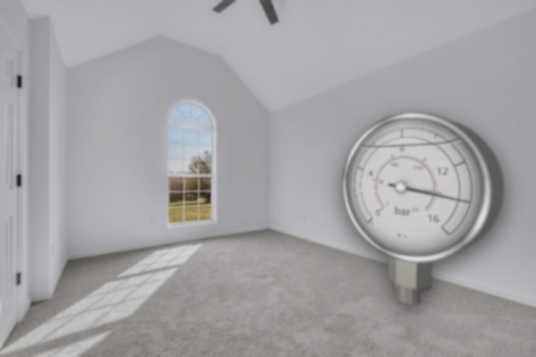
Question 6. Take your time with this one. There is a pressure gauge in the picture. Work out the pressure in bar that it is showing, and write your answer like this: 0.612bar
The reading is 14bar
